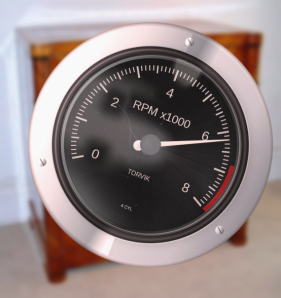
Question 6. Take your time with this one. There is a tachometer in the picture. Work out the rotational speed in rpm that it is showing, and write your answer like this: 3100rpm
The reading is 6200rpm
